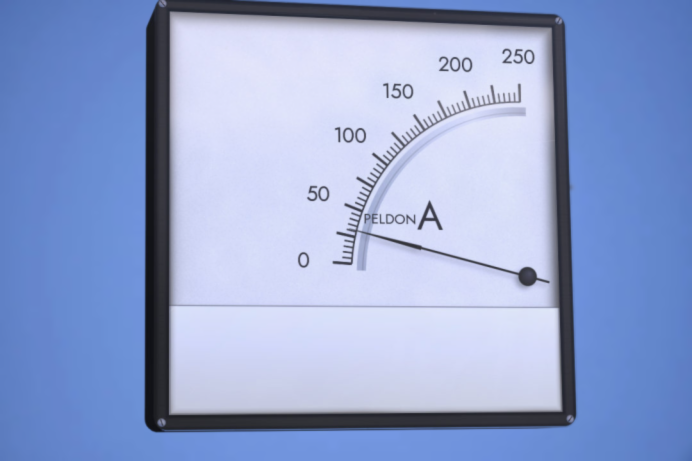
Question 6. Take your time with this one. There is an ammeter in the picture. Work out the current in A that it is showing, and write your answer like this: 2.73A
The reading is 30A
